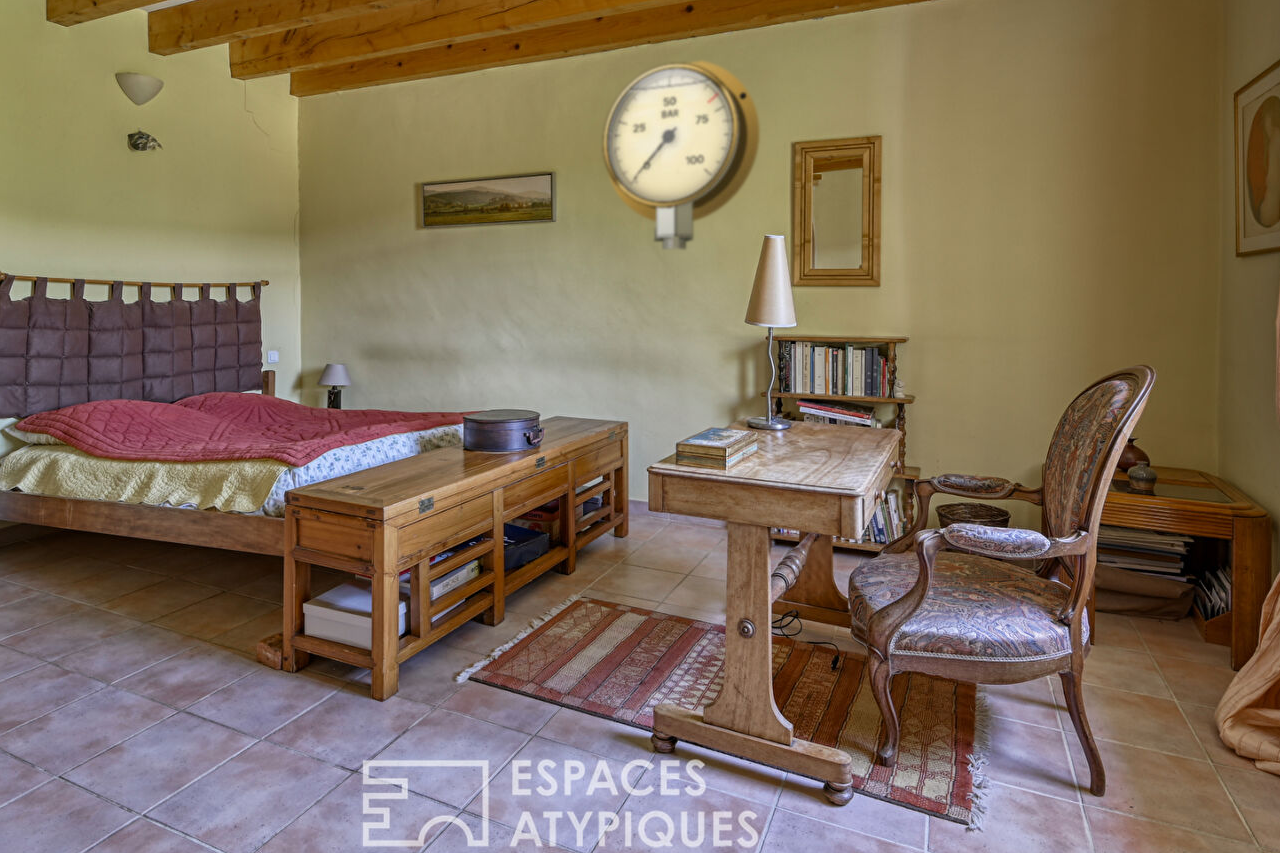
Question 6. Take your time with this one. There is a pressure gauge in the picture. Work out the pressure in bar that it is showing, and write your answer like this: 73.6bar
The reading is 0bar
